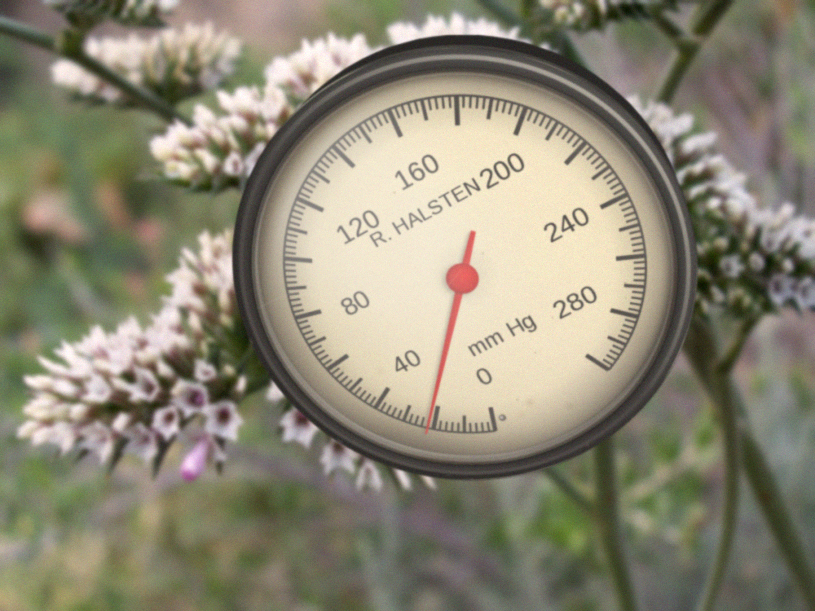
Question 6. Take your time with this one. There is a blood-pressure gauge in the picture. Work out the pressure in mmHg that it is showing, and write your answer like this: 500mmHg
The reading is 22mmHg
